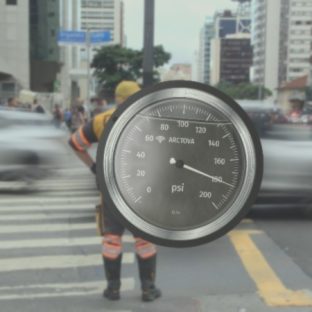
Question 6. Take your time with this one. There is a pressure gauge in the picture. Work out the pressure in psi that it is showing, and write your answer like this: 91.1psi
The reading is 180psi
